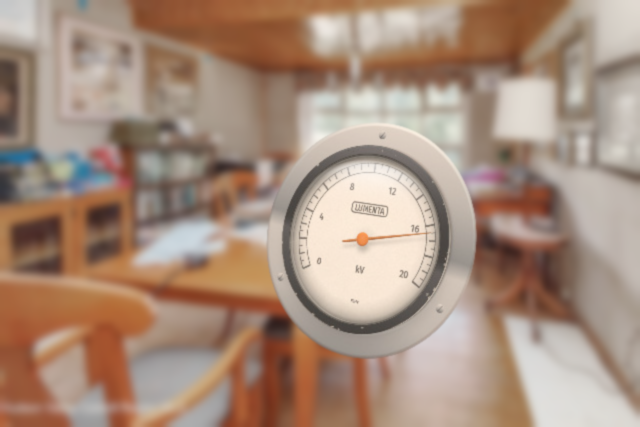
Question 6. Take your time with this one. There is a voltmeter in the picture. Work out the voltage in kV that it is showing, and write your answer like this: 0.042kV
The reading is 16.5kV
